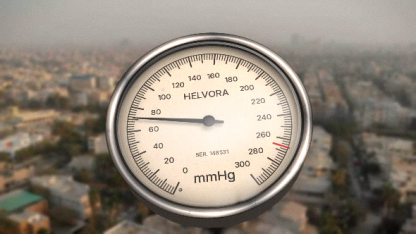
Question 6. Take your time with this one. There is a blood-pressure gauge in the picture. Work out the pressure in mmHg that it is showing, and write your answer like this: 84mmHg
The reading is 70mmHg
